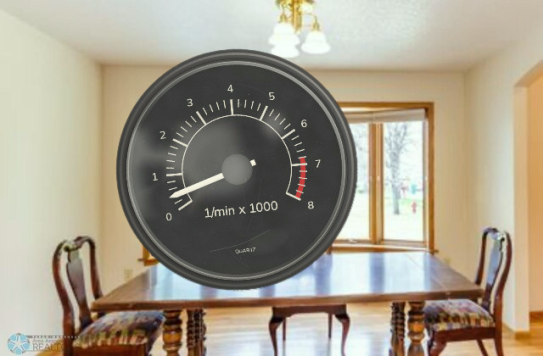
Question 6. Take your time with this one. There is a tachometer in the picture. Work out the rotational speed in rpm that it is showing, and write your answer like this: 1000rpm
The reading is 400rpm
